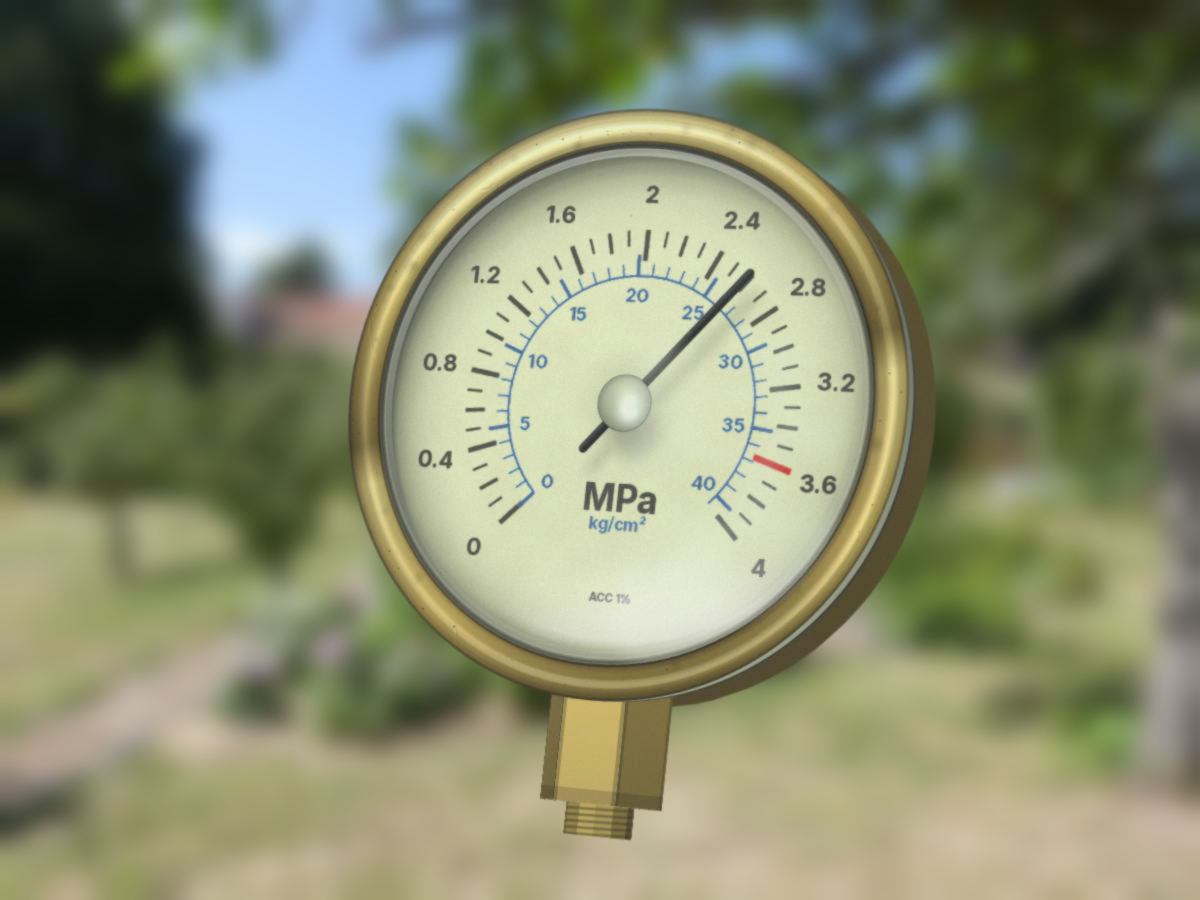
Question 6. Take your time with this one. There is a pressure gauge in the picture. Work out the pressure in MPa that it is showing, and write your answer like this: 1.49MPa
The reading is 2.6MPa
